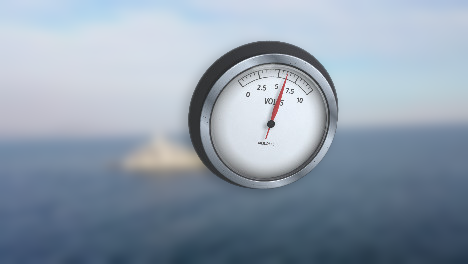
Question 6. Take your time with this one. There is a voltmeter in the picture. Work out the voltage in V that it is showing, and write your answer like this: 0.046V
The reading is 6V
